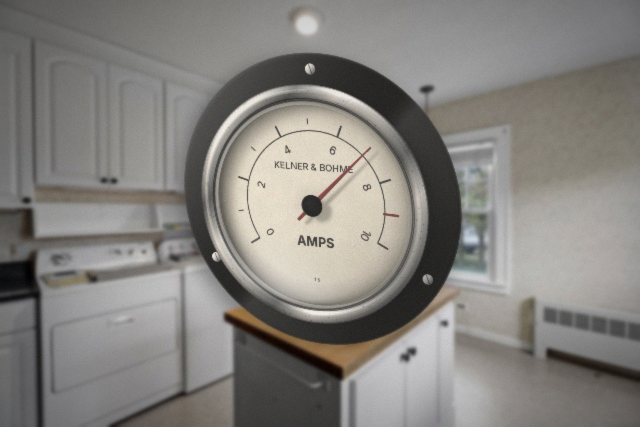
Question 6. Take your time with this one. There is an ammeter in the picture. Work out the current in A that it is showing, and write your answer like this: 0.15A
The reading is 7A
